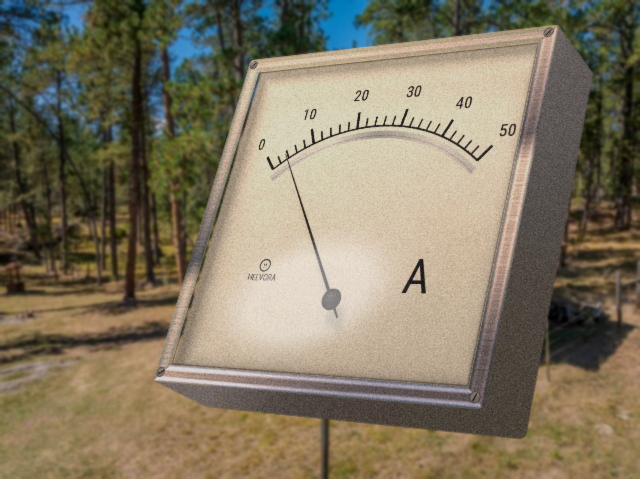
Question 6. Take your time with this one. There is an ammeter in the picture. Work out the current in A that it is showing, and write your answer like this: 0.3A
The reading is 4A
